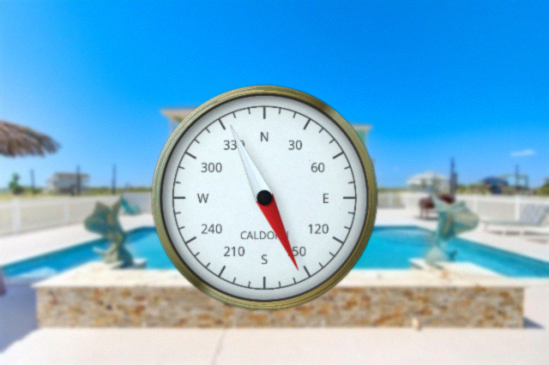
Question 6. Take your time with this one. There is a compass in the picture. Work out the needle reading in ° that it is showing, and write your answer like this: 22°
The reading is 155°
